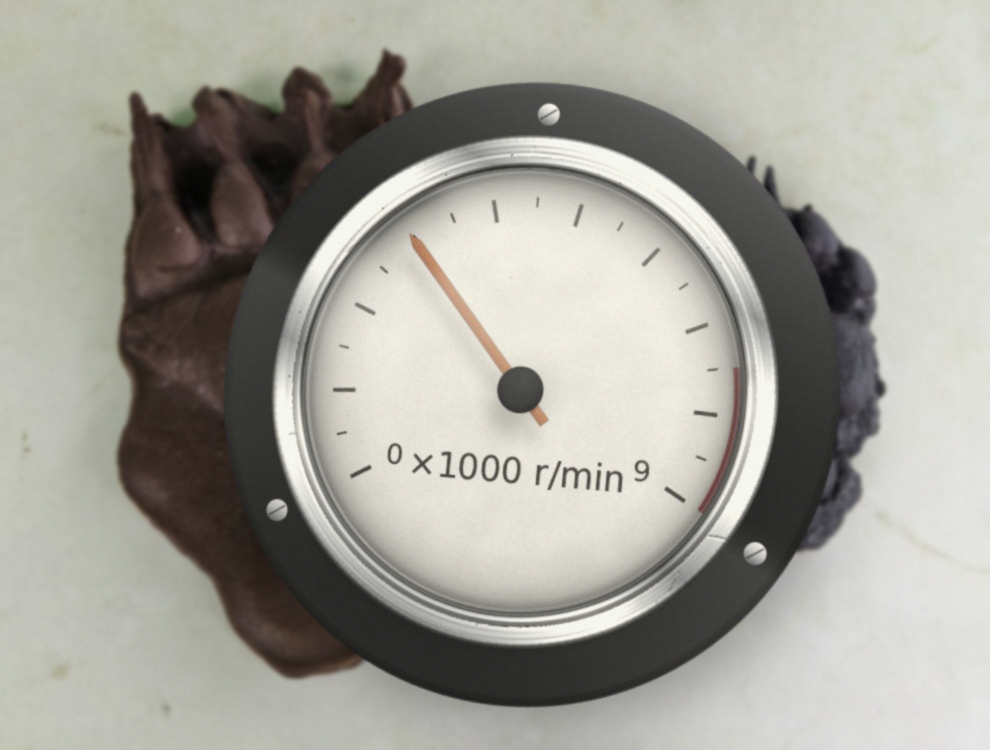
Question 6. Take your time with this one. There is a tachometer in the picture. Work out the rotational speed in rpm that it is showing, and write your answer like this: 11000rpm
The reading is 3000rpm
